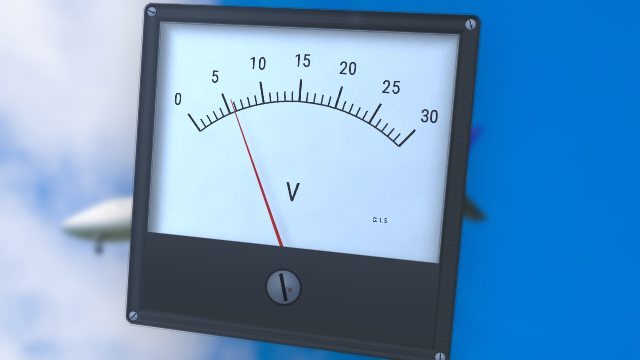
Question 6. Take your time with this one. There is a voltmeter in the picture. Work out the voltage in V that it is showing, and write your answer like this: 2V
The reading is 6V
